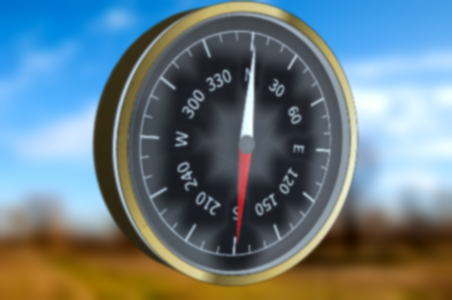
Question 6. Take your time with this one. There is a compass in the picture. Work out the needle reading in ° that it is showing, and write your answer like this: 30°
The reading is 180°
